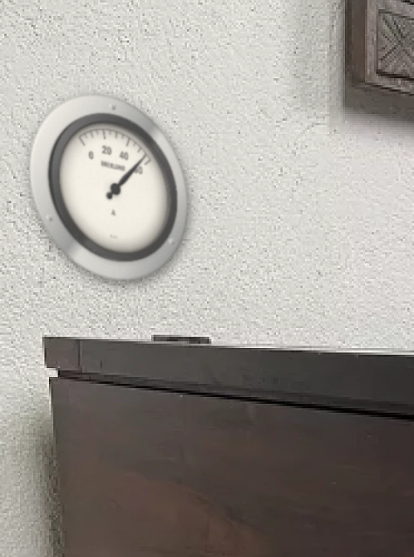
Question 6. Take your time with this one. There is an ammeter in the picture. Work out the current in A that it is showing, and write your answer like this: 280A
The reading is 55A
